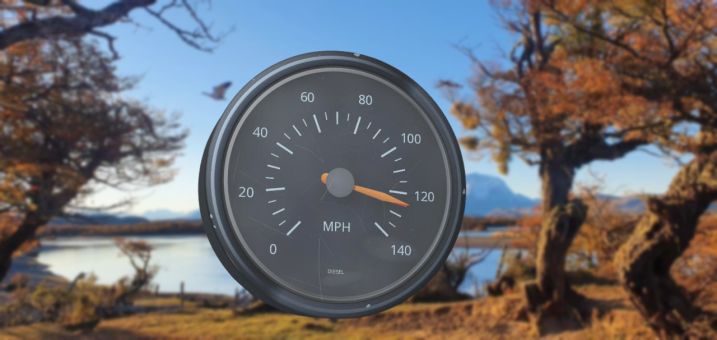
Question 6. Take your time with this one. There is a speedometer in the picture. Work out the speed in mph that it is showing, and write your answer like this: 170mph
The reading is 125mph
